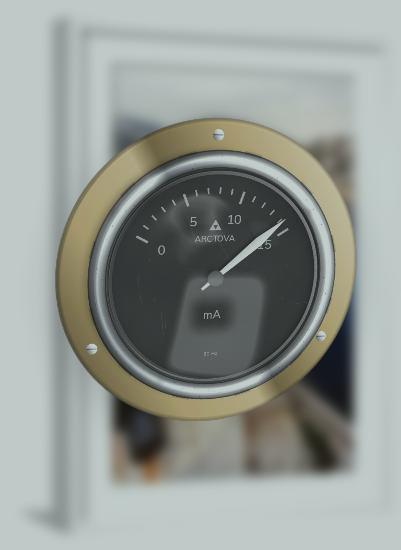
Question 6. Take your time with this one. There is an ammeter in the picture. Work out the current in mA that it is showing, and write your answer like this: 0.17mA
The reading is 14mA
